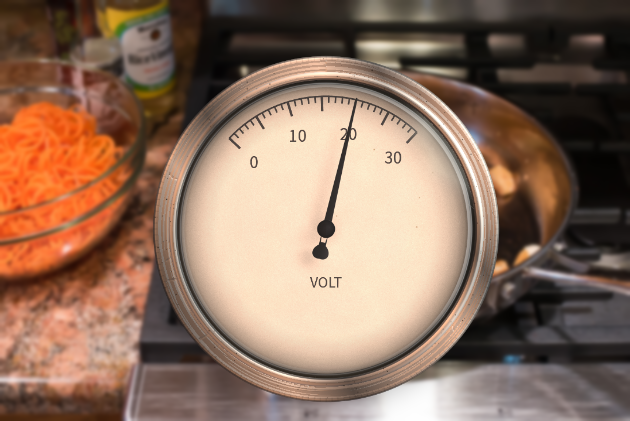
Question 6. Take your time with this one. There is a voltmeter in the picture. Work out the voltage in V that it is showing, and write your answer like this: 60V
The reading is 20V
